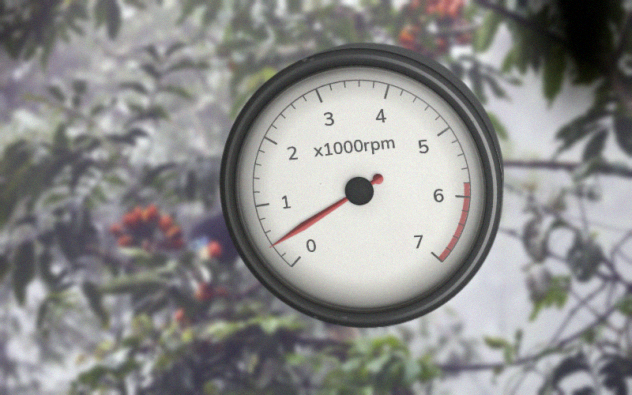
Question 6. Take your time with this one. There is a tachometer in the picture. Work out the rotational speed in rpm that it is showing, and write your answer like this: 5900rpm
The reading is 400rpm
